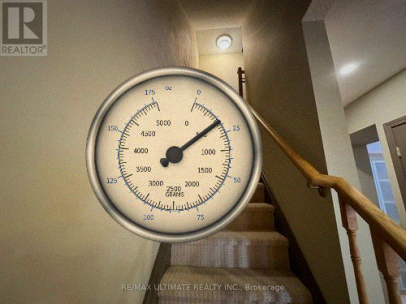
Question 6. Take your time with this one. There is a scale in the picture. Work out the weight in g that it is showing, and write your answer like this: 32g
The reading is 500g
